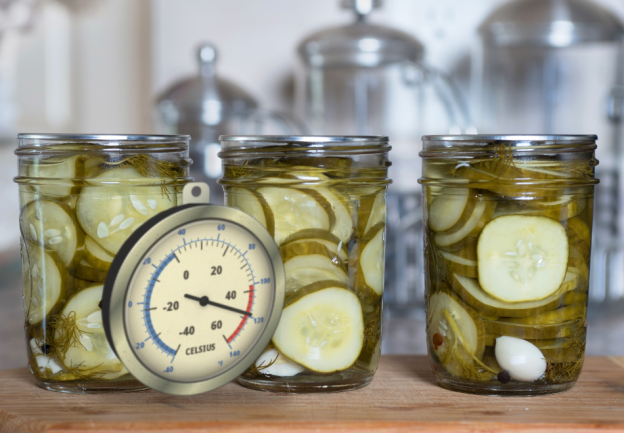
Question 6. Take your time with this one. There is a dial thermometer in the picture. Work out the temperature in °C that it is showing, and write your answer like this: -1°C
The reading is 48°C
